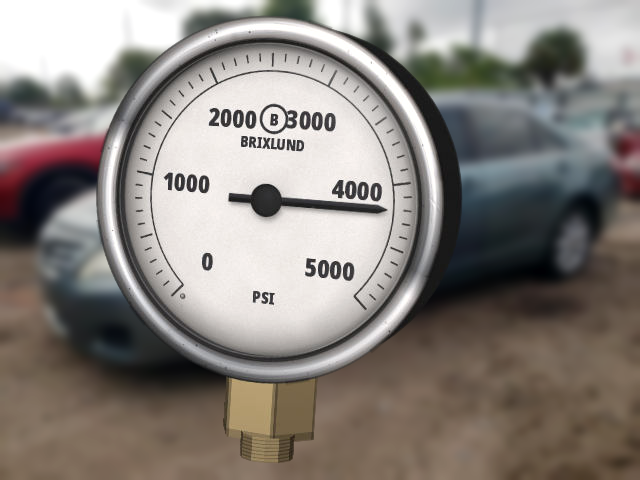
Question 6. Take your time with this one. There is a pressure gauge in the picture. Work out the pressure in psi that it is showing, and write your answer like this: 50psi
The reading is 4200psi
